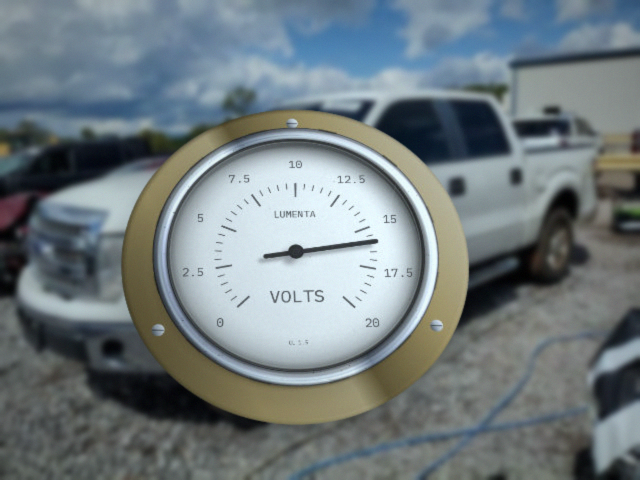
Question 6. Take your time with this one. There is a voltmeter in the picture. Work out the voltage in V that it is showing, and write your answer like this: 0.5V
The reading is 16V
